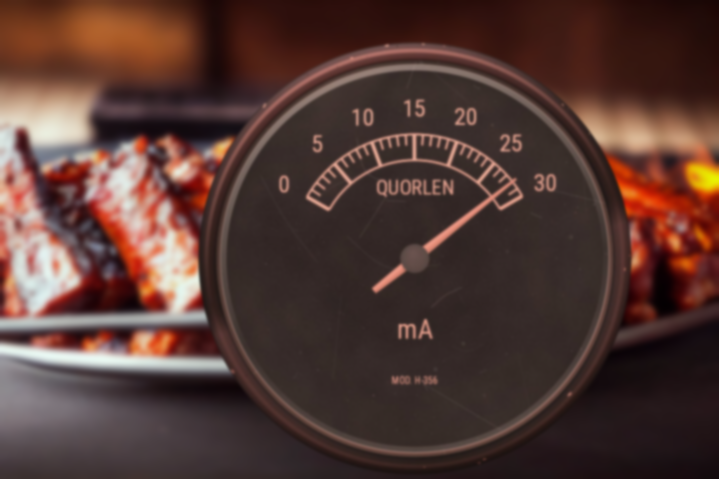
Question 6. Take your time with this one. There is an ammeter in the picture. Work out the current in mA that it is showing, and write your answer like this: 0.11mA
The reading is 28mA
